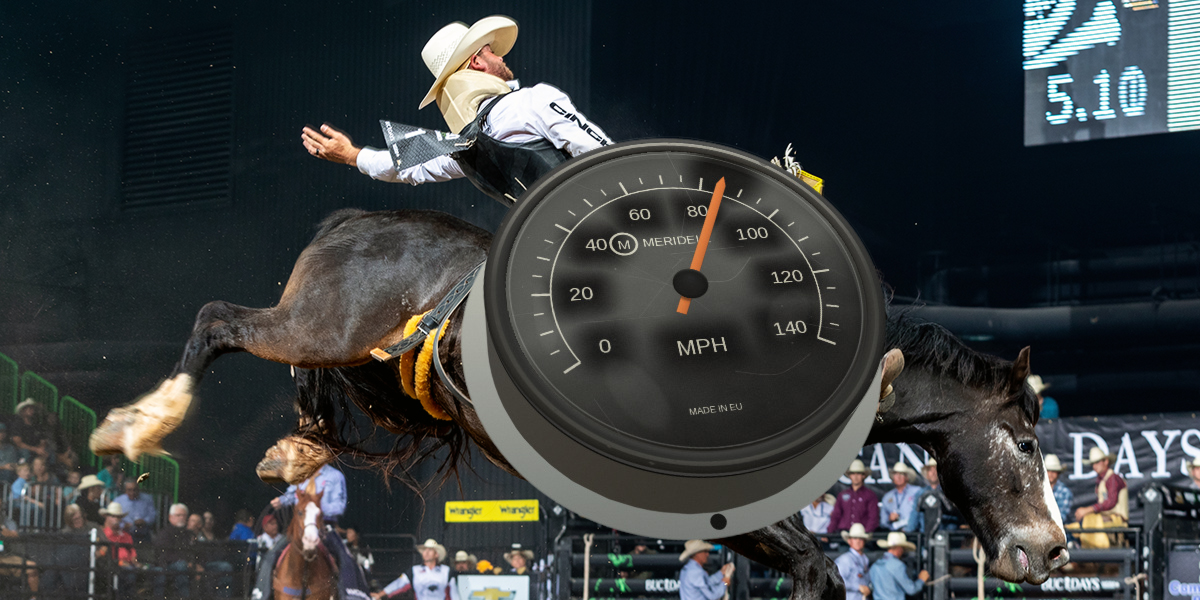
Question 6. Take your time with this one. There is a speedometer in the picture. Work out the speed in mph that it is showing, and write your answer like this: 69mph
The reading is 85mph
